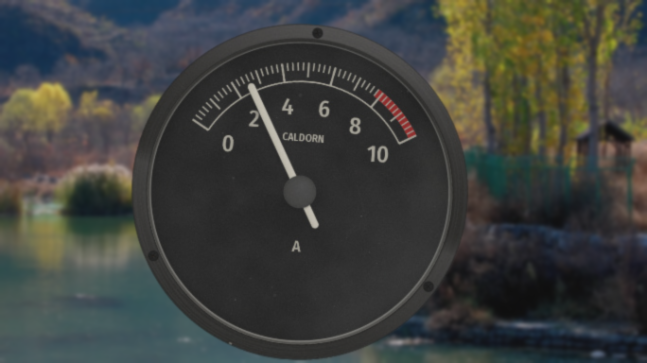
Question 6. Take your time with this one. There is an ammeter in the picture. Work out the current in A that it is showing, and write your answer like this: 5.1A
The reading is 2.6A
